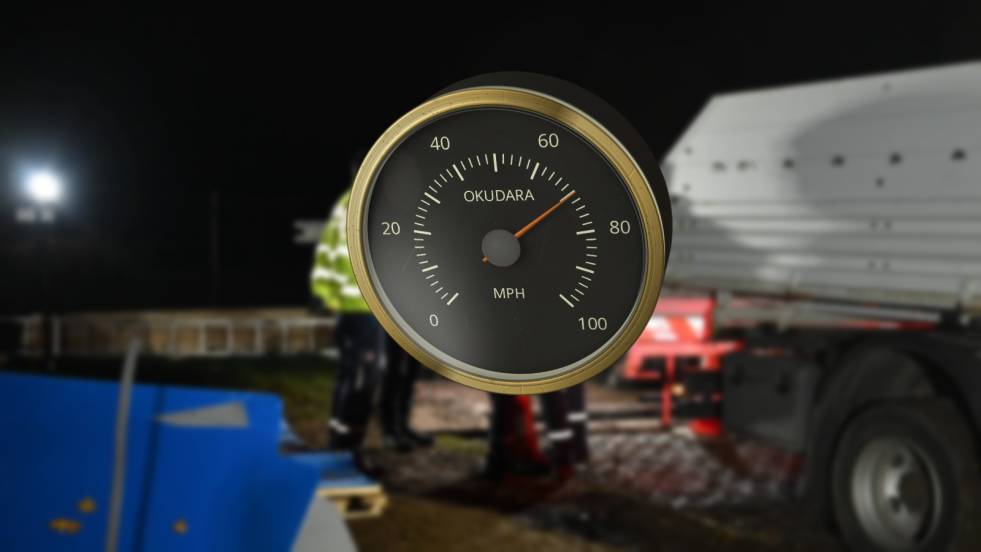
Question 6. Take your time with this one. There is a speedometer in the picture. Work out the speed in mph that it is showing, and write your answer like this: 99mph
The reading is 70mph
